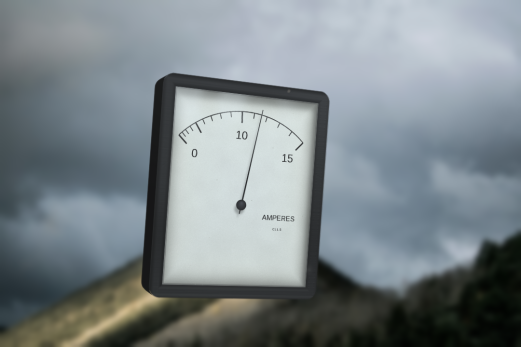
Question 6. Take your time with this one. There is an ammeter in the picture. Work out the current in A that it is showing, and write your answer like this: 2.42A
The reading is 11.5A
